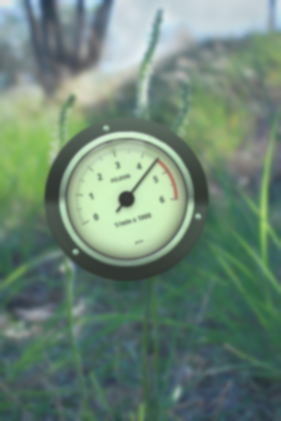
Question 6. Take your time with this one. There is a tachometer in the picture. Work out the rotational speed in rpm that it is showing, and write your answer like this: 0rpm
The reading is 4500rpm
